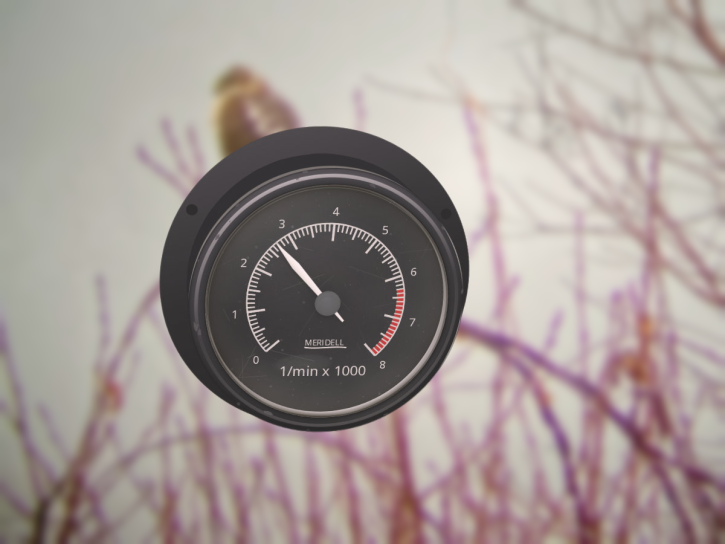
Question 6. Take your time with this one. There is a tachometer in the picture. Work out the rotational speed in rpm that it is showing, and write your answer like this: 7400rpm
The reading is 2700rpm
